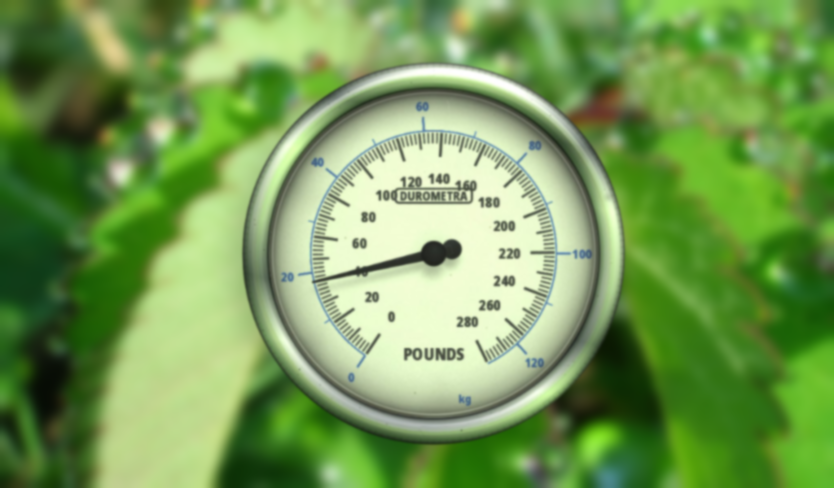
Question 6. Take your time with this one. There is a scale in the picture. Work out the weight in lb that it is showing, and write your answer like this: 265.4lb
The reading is 40lb
